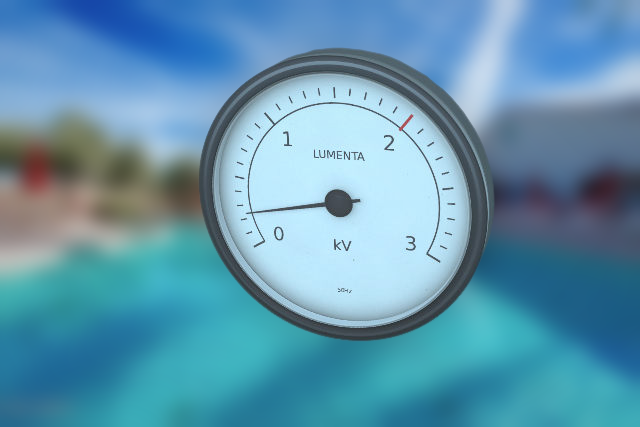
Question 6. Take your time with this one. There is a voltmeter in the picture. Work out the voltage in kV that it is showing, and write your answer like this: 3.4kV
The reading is 0.25kV
